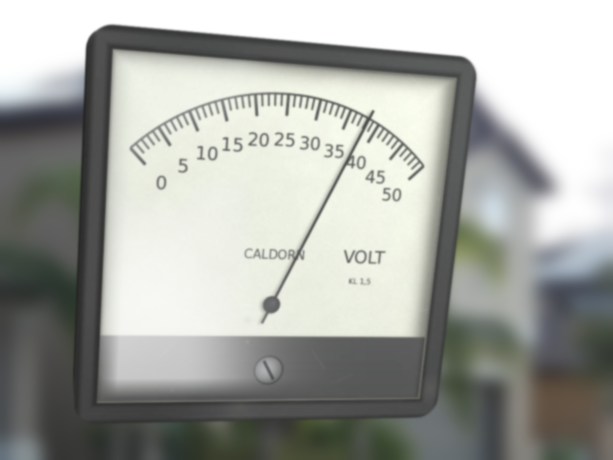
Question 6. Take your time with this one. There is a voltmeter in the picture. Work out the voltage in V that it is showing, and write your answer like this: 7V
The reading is 38V
